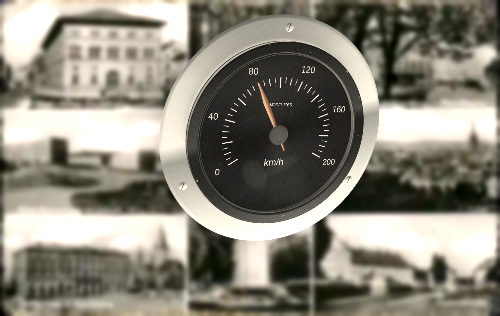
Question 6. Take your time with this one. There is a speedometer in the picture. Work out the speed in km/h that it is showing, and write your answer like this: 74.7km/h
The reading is 80km/h
